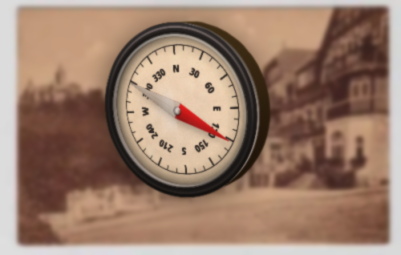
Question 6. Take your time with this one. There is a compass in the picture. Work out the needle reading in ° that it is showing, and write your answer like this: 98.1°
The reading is 120°
